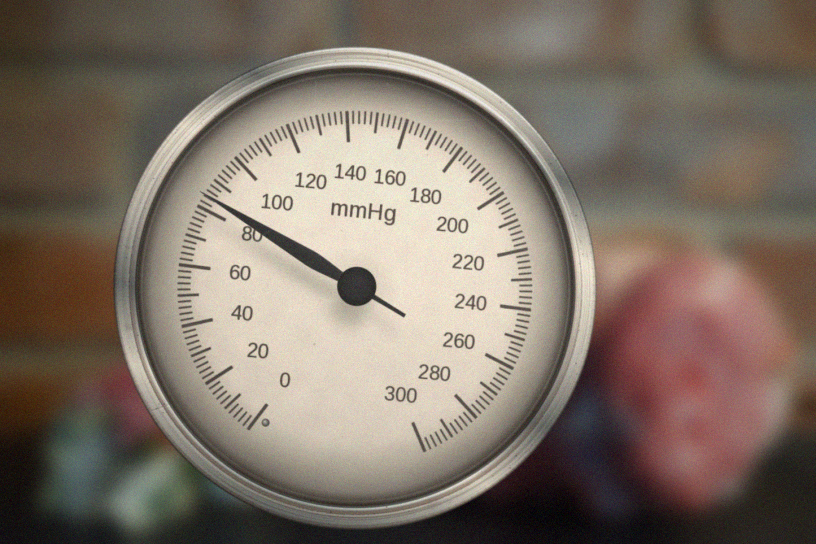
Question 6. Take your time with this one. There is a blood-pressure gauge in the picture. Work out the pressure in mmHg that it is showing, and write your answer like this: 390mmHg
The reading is 84mmHg
